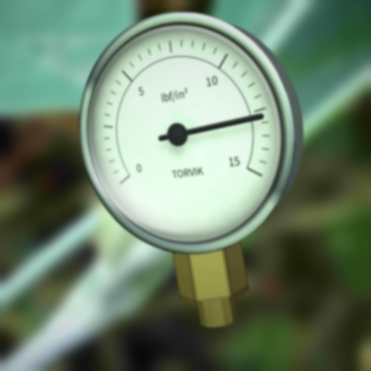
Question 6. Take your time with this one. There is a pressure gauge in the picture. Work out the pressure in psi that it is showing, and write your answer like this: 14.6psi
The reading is 12.75psi
